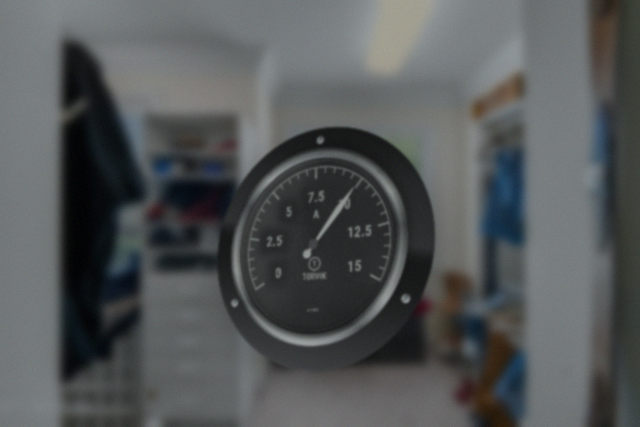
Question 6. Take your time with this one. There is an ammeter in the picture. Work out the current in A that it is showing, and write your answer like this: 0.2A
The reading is 10A
